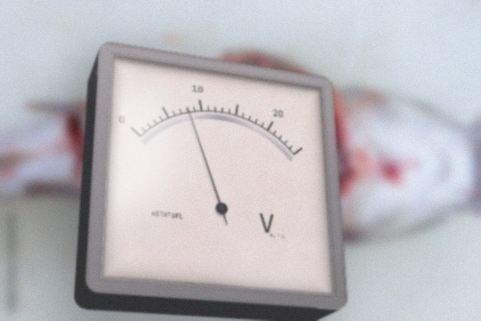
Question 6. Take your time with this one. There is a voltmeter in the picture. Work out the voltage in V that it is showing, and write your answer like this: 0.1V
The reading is 8V
